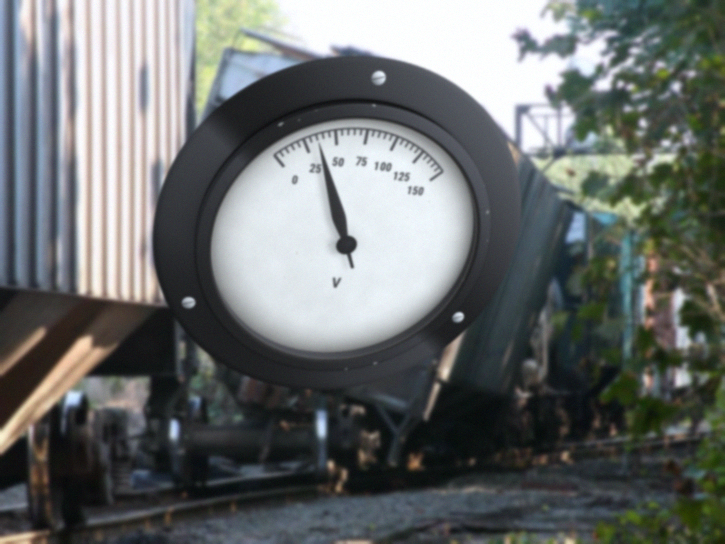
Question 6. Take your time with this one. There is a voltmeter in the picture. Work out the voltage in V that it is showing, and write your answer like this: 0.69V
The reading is 35V
